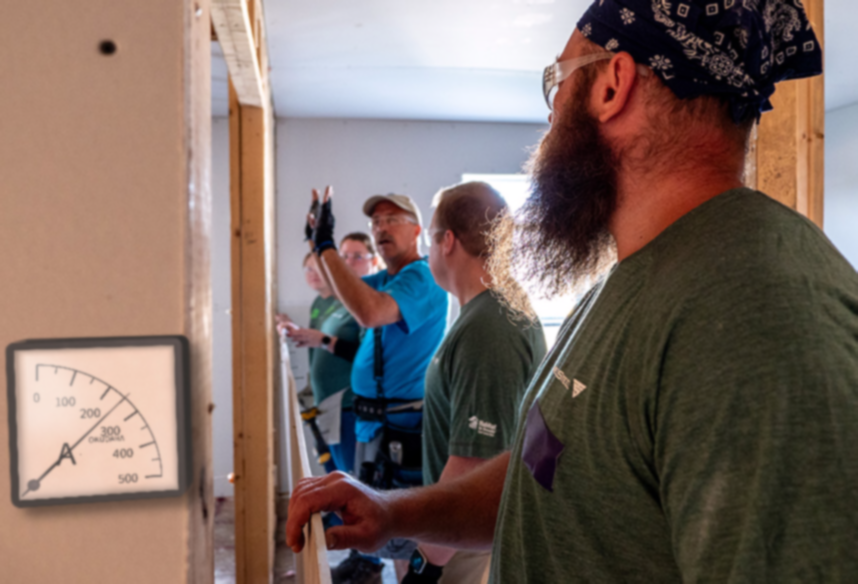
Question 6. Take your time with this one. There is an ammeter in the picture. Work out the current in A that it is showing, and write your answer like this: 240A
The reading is 250A
